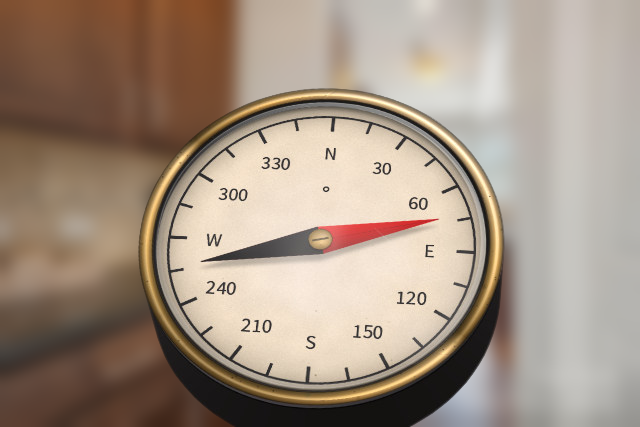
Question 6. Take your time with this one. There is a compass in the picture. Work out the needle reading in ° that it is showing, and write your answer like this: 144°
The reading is 75°
